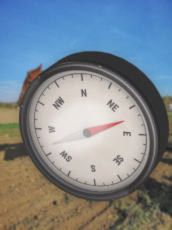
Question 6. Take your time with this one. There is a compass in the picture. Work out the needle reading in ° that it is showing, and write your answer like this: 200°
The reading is 70°
